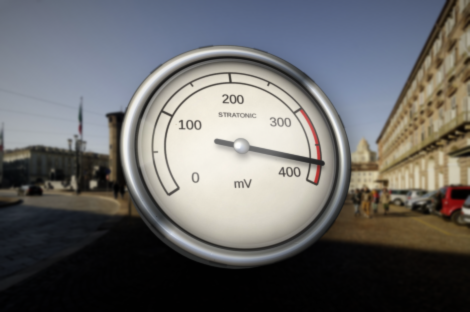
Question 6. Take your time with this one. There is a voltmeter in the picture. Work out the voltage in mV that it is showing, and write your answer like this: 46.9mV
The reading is 375mV
